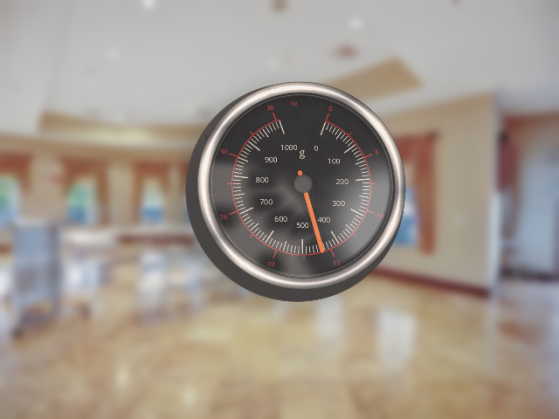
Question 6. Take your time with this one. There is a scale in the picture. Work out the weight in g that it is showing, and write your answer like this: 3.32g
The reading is 450g
